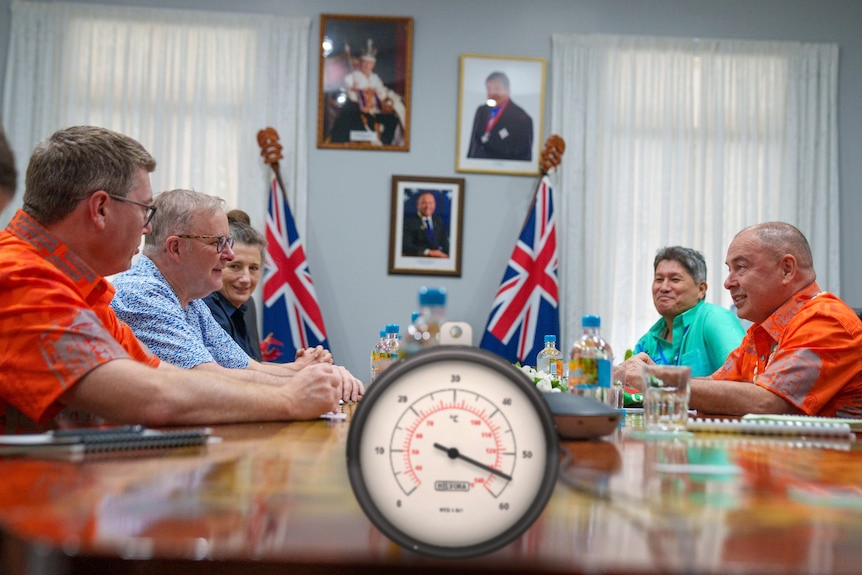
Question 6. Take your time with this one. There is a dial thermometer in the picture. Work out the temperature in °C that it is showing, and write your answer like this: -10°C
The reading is 55°C
